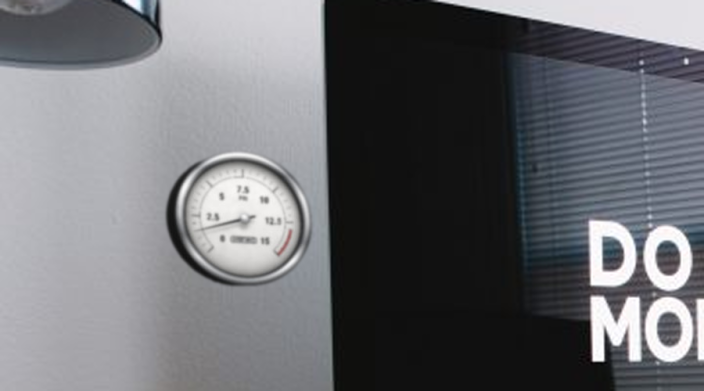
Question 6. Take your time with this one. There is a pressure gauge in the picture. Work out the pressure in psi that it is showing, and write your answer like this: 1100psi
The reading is 1.5psi
